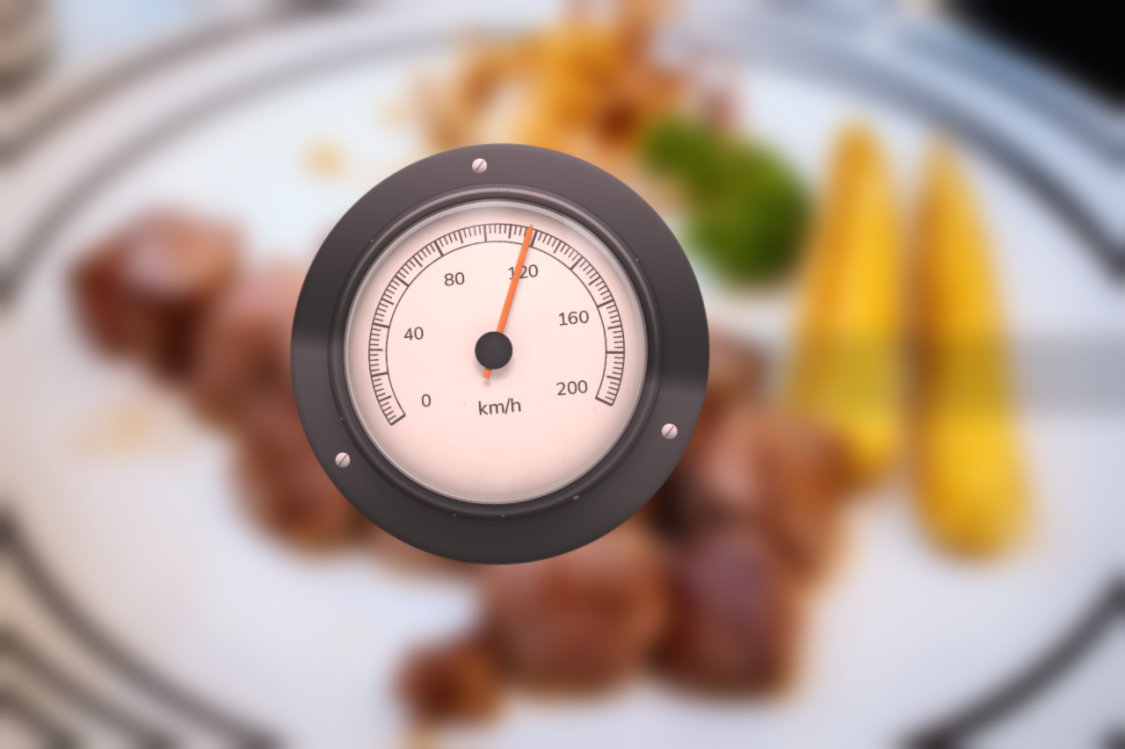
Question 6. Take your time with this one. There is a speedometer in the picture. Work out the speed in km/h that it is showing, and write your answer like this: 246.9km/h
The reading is 118km/h
